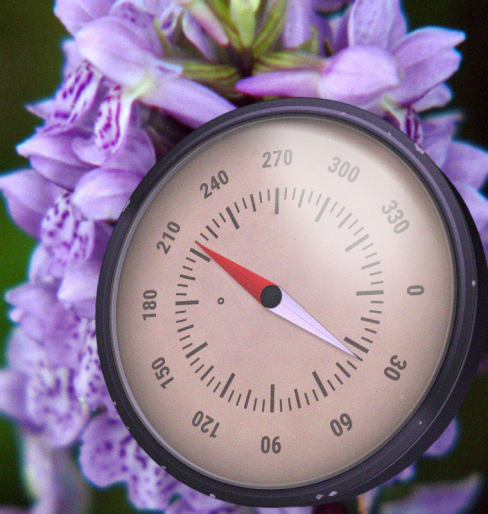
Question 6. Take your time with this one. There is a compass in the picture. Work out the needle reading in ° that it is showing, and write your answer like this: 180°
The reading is 215°
